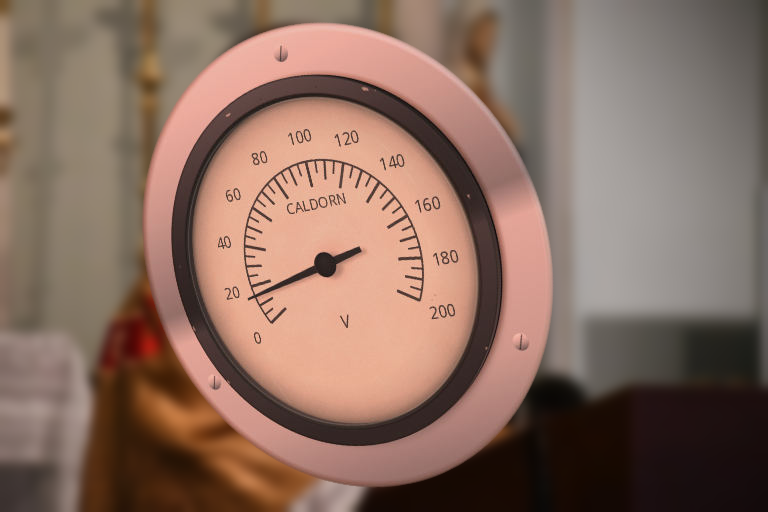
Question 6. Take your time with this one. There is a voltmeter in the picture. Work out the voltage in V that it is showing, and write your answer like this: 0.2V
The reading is 15V
